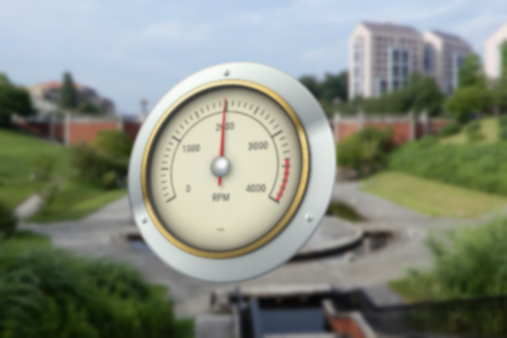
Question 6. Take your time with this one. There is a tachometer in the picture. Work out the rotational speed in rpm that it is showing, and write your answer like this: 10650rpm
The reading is 2000rpm
